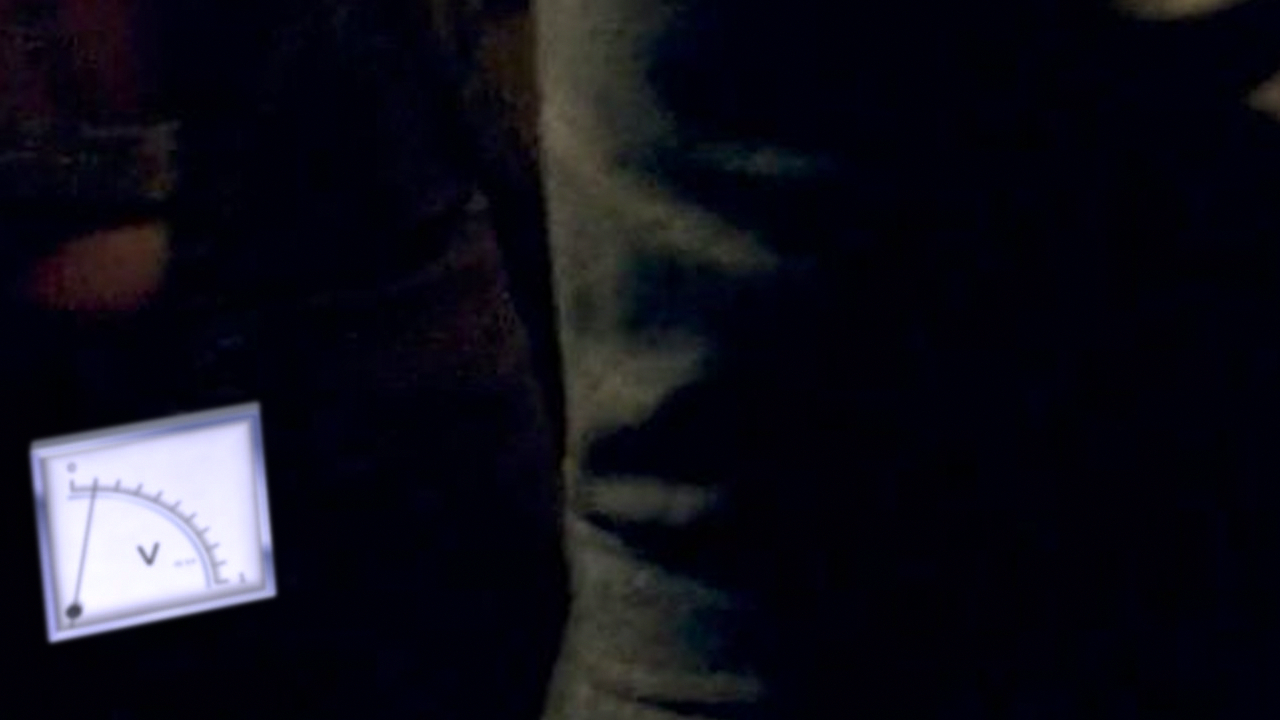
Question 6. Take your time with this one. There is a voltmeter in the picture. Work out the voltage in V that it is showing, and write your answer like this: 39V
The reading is 0.1V
